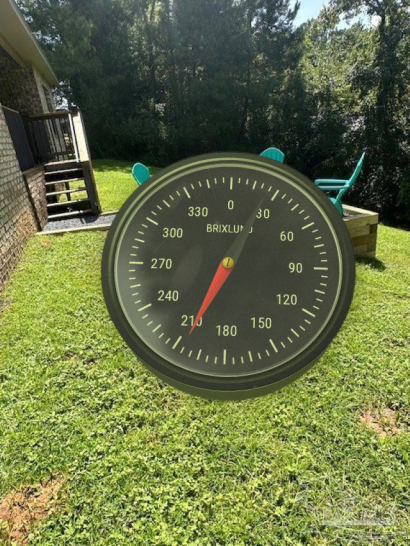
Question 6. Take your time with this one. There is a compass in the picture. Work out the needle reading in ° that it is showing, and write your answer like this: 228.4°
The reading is 205°
